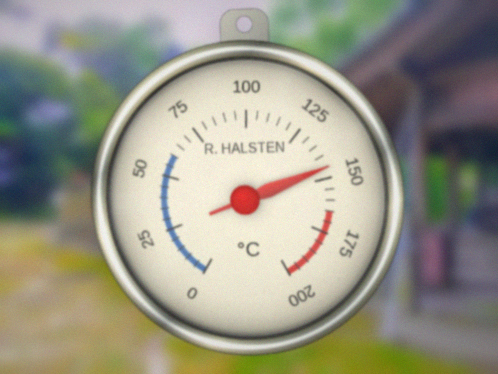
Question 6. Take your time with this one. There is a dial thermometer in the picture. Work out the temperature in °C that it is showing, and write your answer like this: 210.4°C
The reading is 145°C
